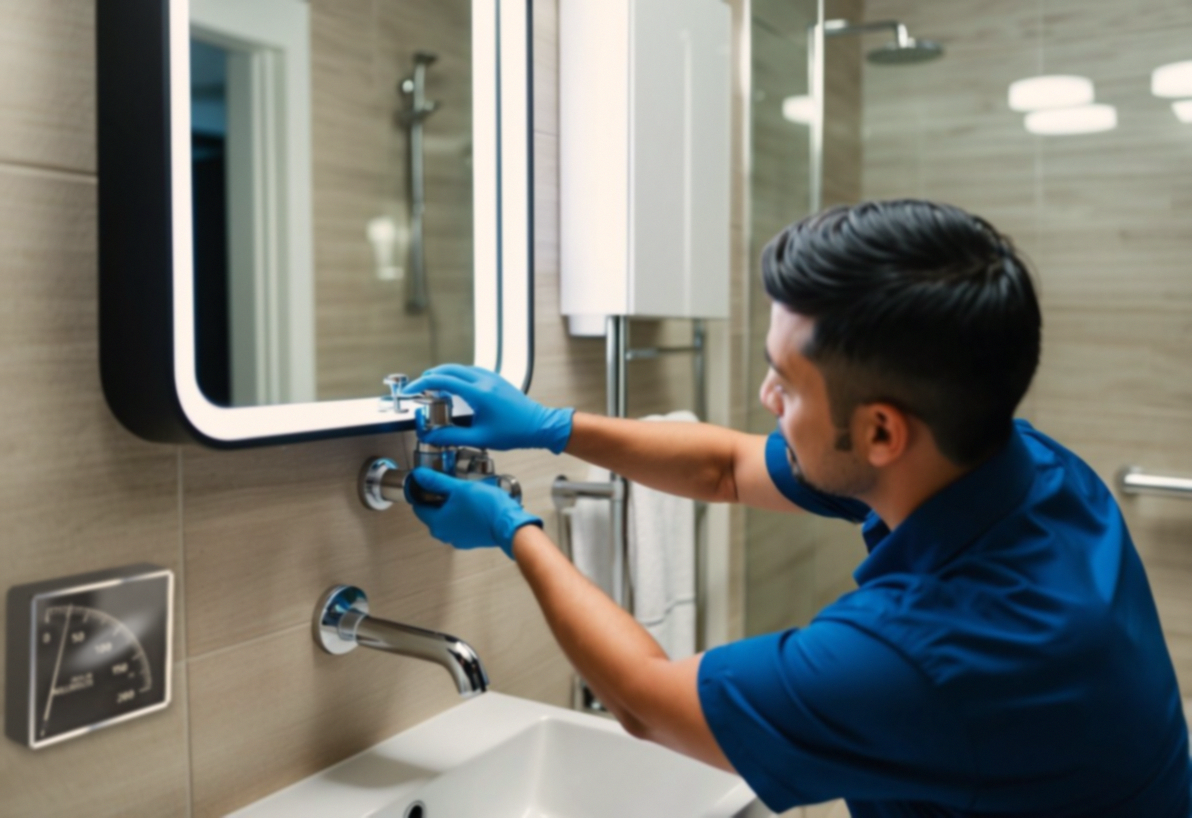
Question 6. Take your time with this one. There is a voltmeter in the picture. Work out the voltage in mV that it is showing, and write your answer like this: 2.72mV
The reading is 25mV
